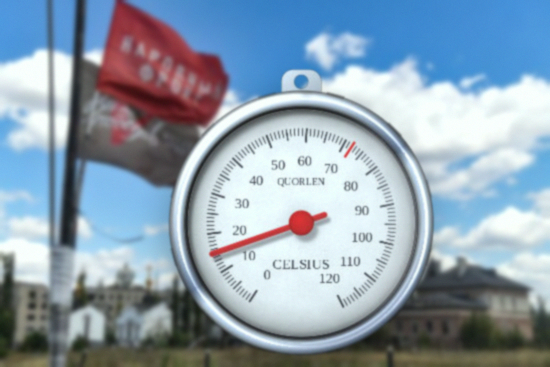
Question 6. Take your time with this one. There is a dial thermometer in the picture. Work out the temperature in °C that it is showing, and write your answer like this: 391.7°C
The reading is 15°C
